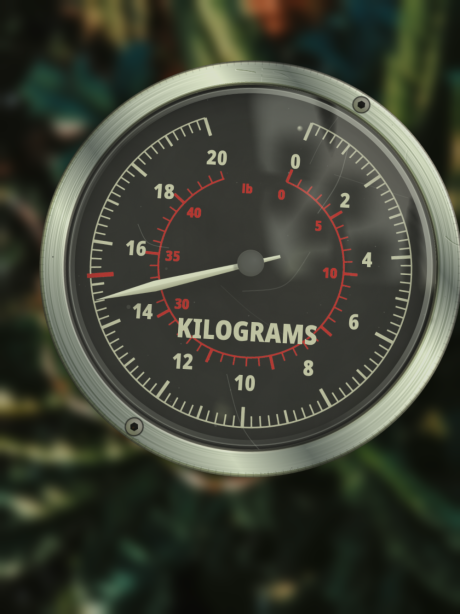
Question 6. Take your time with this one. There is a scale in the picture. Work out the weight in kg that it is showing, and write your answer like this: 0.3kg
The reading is 14.6kg
